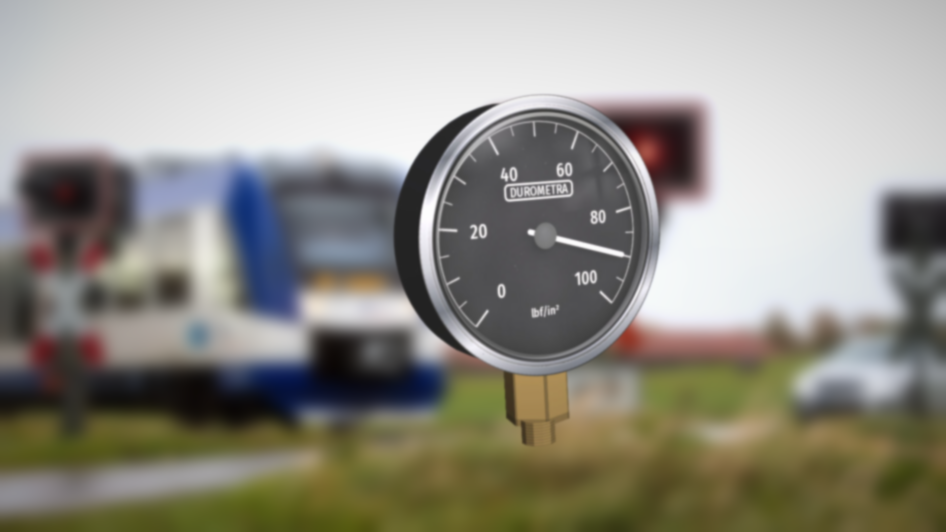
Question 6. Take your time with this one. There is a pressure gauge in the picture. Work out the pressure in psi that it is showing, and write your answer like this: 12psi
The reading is 90psi
